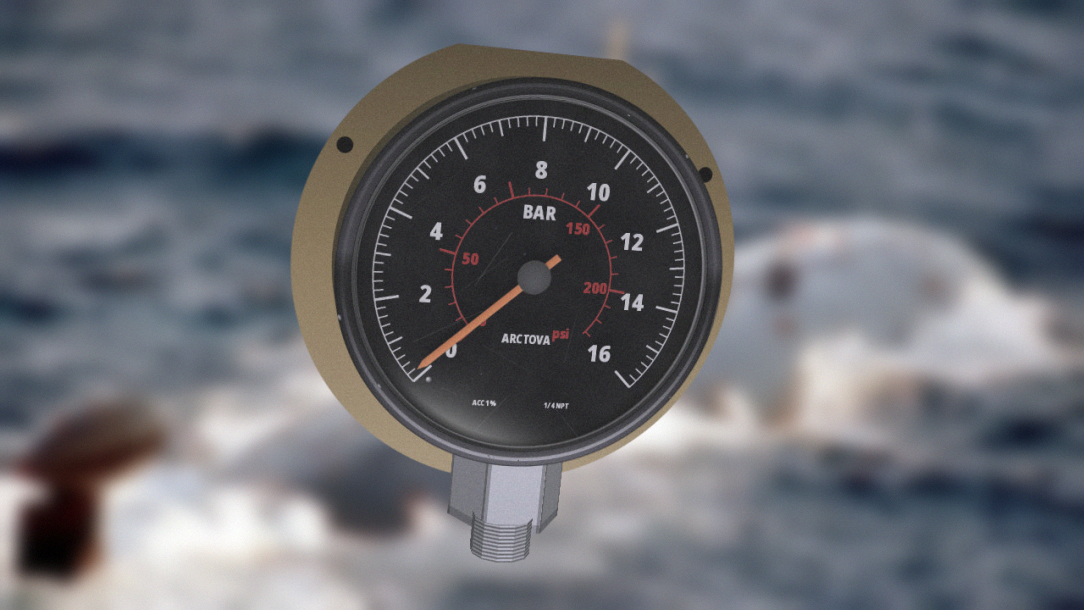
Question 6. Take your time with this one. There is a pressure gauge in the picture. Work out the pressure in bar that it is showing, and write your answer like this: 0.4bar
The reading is 0.2bar
